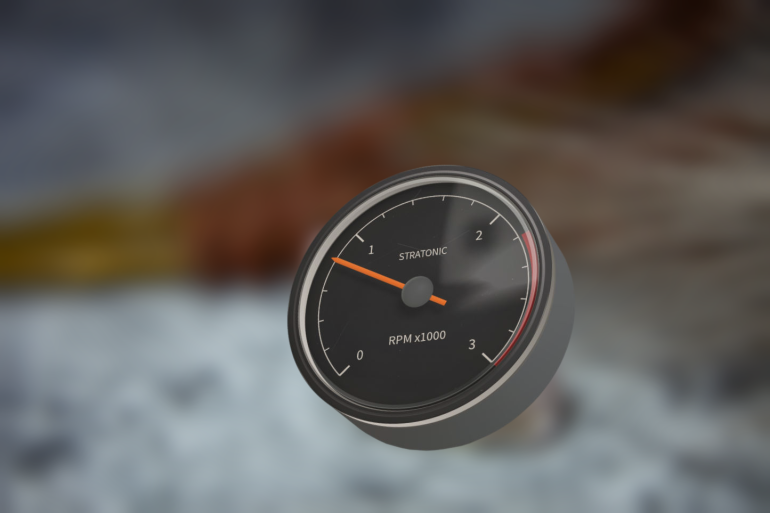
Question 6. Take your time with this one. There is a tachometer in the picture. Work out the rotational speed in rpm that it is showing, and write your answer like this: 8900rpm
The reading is 800rpm
